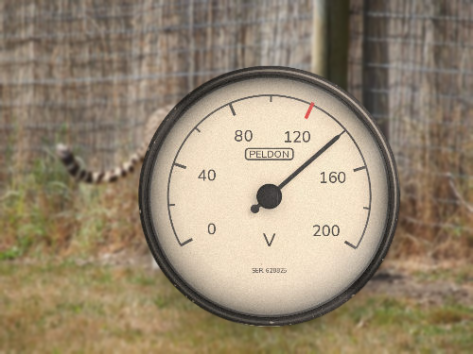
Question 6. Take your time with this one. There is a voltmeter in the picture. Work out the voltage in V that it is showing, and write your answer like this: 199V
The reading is 140V
